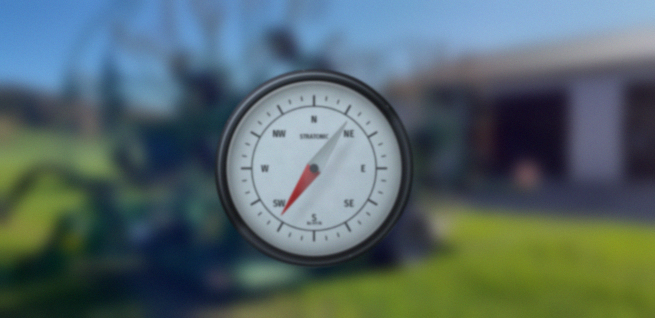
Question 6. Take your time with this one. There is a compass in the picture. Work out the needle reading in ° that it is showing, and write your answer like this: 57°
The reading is 215°
